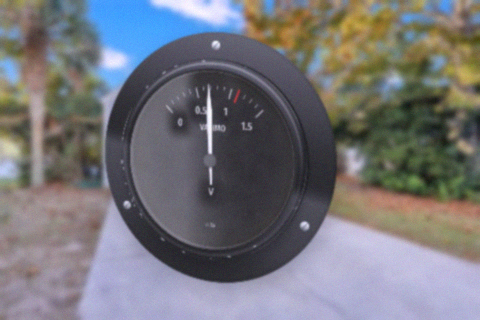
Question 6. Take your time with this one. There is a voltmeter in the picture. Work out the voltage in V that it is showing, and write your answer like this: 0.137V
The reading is 0.7V
